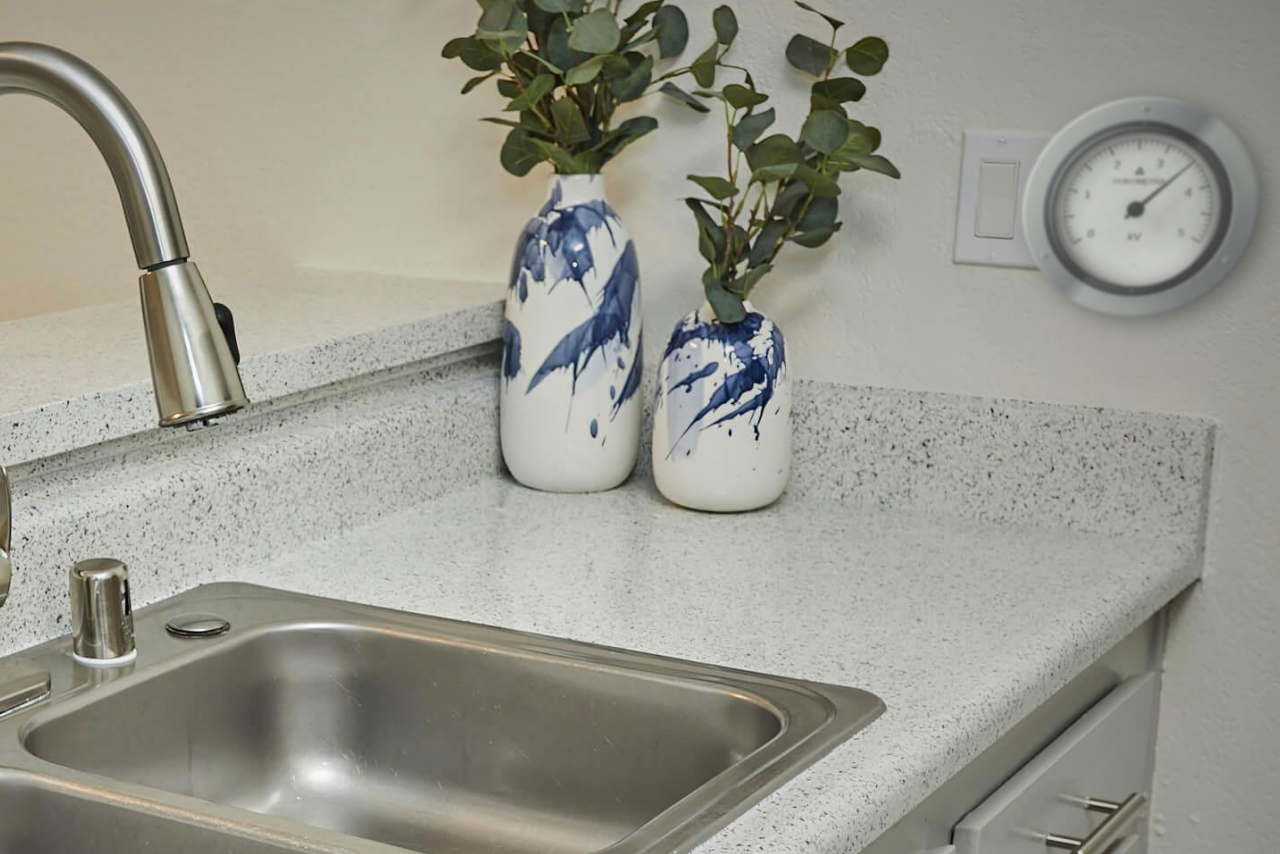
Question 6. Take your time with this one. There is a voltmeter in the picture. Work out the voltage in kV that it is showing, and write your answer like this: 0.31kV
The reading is 3.5kV
